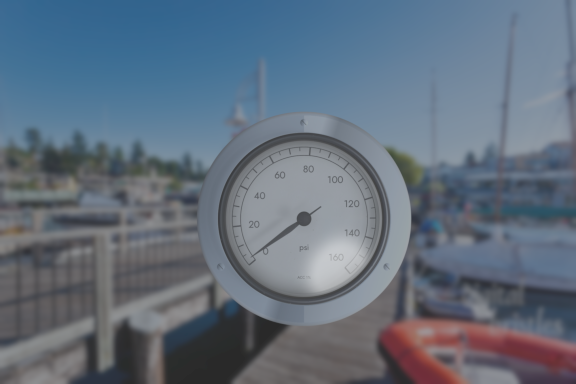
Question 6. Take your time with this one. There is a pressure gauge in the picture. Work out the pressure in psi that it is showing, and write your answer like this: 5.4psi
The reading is 2.5psi
